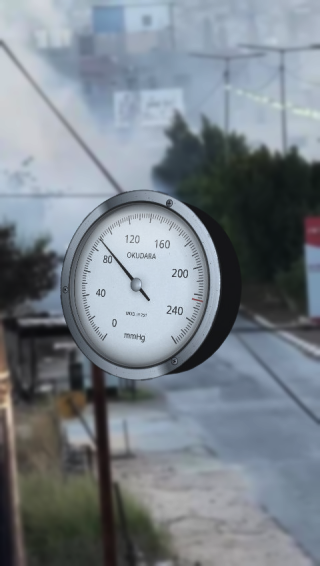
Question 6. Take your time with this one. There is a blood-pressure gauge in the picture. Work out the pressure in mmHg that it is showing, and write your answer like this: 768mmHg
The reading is 90mmHg
